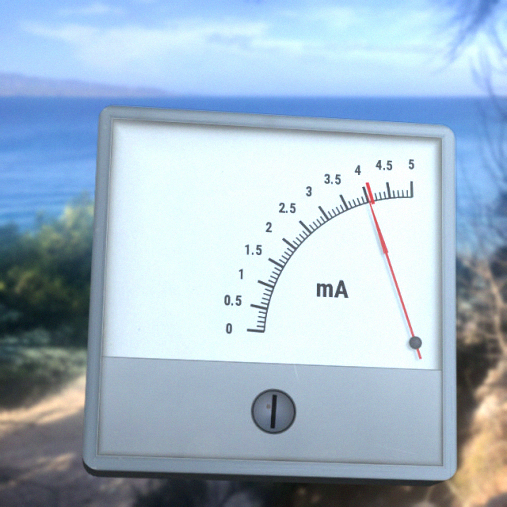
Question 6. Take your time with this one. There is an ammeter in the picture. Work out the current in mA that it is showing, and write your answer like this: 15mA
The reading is 4mA
